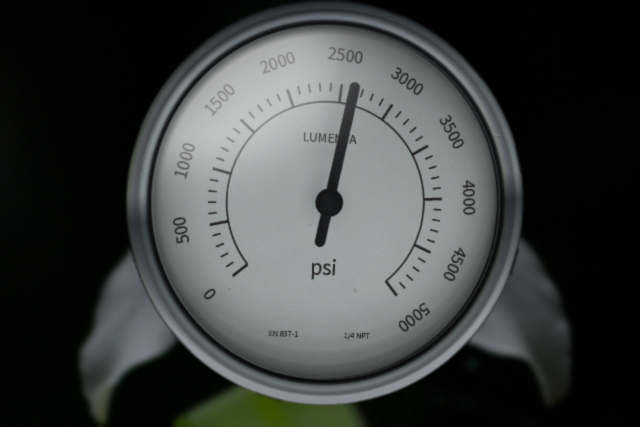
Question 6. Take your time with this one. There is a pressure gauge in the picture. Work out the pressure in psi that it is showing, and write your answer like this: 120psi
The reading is 2600psi
